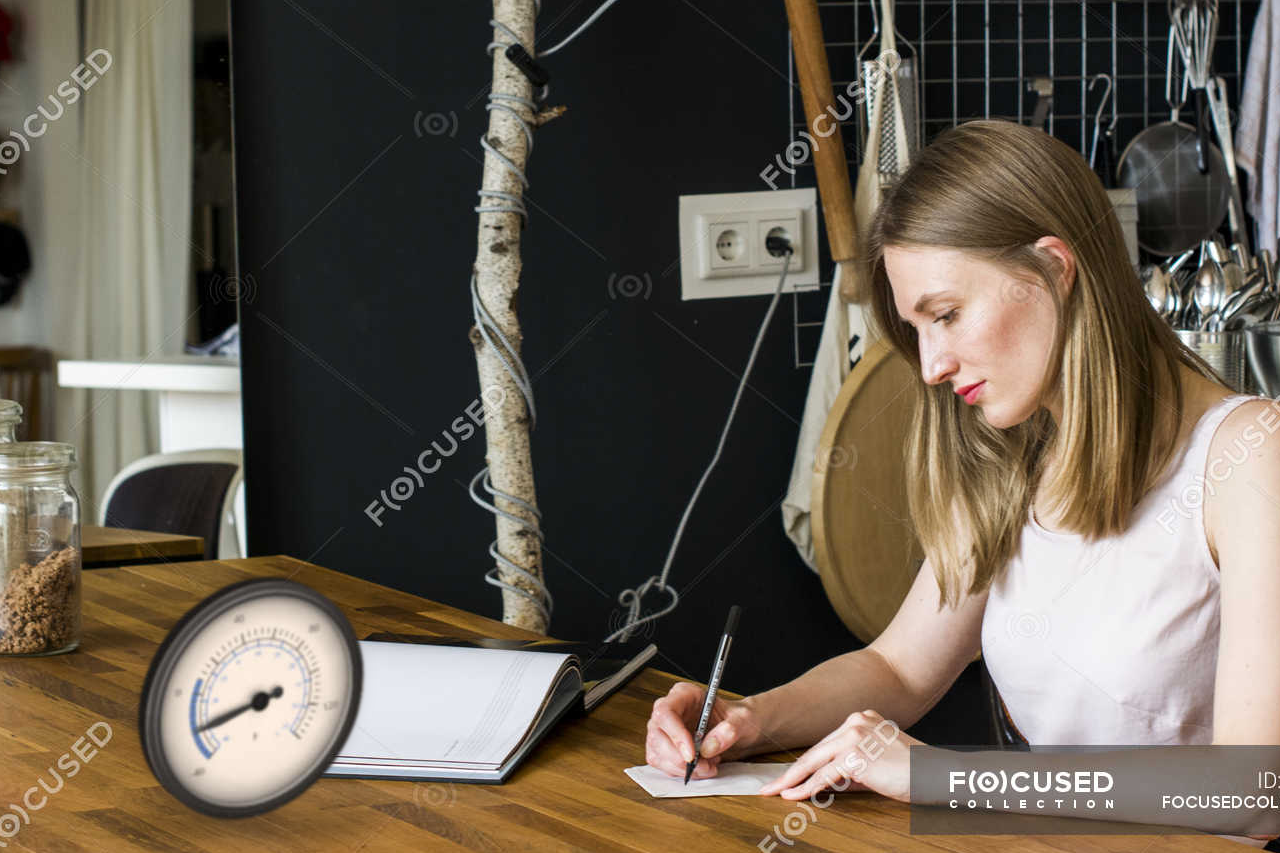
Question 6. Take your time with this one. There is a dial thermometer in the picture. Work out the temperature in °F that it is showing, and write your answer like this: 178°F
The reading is -20°F
